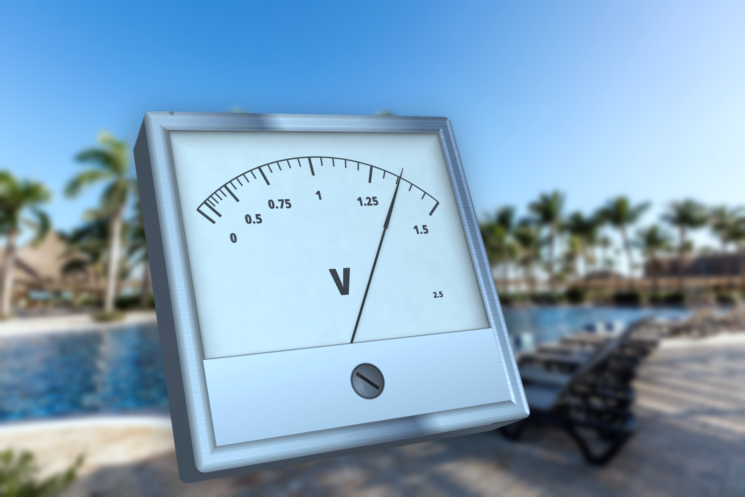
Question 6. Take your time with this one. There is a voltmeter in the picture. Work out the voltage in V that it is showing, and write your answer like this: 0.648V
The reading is 1.35V
